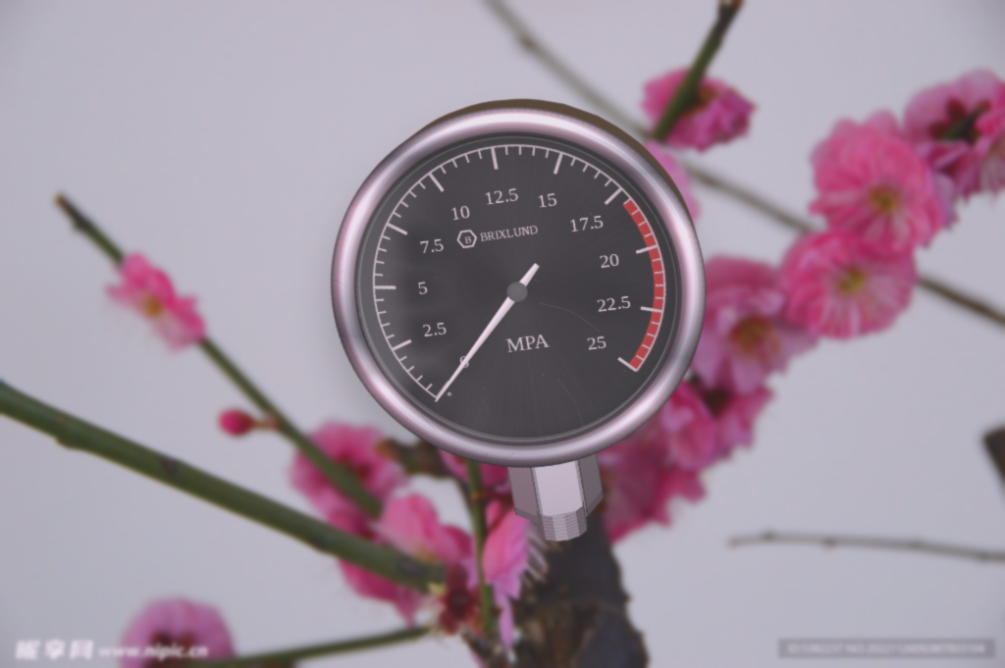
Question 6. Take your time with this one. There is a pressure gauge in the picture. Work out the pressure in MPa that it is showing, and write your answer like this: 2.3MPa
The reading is 0MPa
